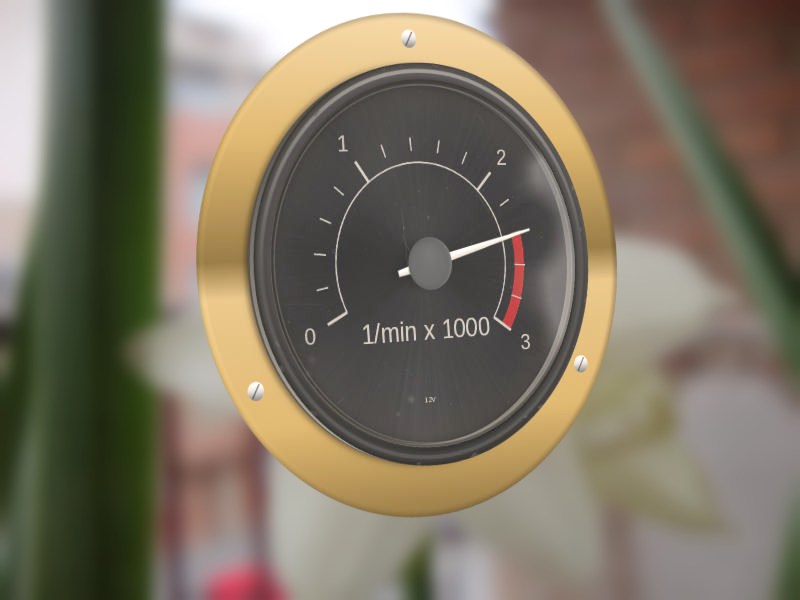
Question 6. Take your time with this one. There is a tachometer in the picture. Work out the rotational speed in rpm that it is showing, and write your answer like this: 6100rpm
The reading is 2400rpm
